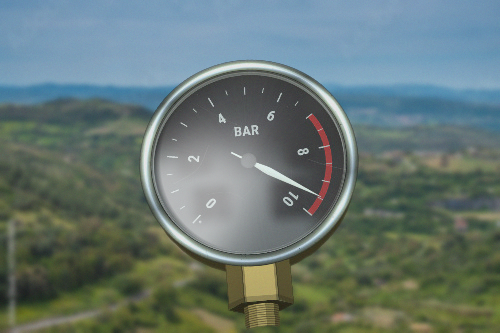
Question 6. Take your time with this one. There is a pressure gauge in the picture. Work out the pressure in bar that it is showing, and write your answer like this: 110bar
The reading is 9.5bar
